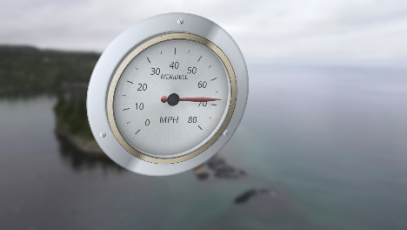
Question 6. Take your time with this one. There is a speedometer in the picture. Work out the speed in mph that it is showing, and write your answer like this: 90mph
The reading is 67.5mph
